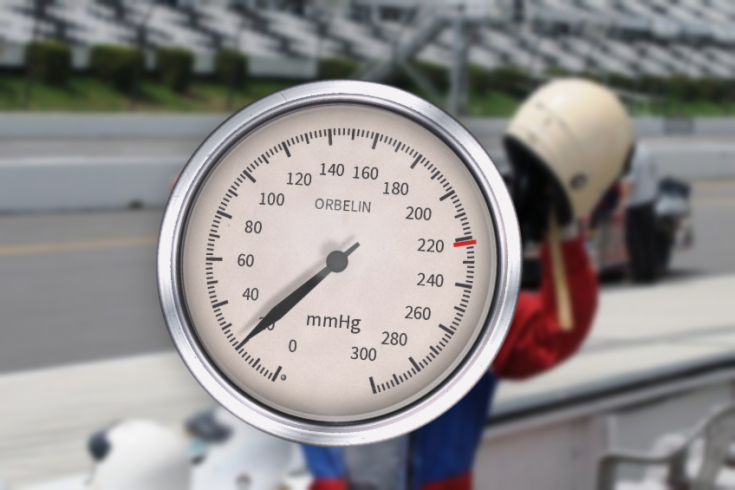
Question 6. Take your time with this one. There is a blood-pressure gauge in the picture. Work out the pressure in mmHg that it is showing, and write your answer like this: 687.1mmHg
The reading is 20mmHg
